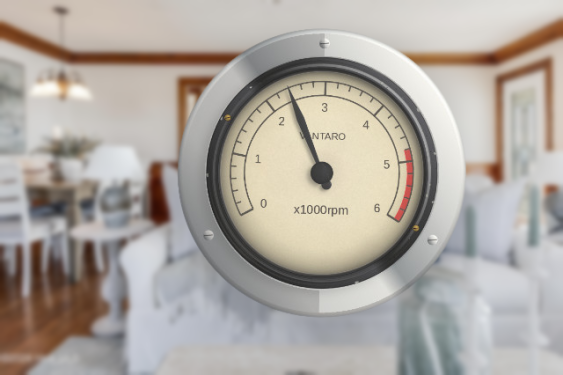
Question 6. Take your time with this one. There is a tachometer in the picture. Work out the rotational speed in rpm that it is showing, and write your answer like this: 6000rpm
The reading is 2400rpm
